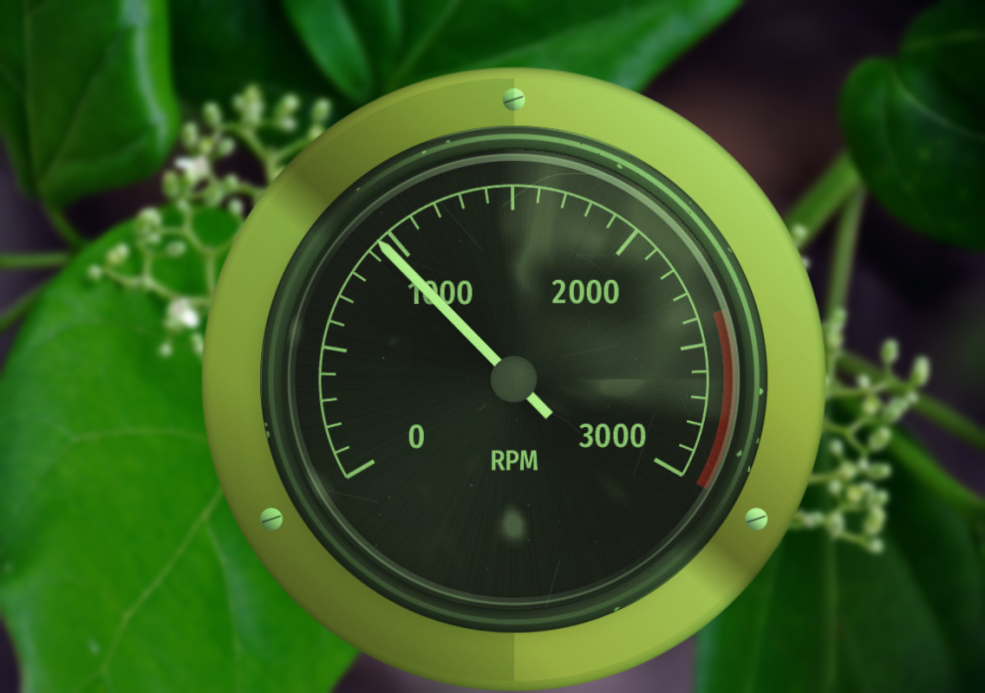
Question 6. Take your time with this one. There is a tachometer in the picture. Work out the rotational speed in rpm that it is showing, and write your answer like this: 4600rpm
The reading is 950rpm
